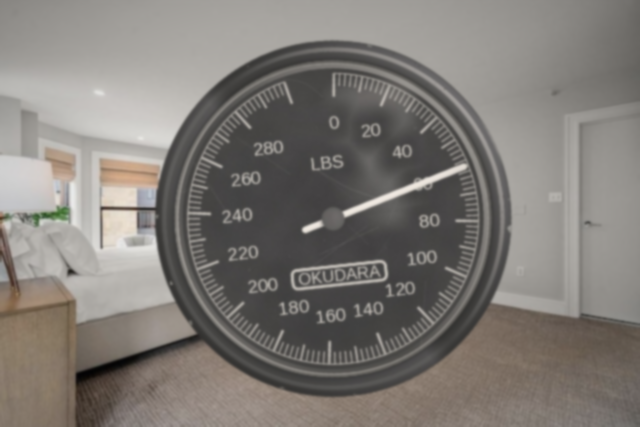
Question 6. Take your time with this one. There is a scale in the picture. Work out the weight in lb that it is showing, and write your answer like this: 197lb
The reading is 60lb
